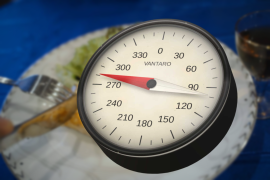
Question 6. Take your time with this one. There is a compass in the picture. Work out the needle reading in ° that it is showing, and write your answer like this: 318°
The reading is 280°
